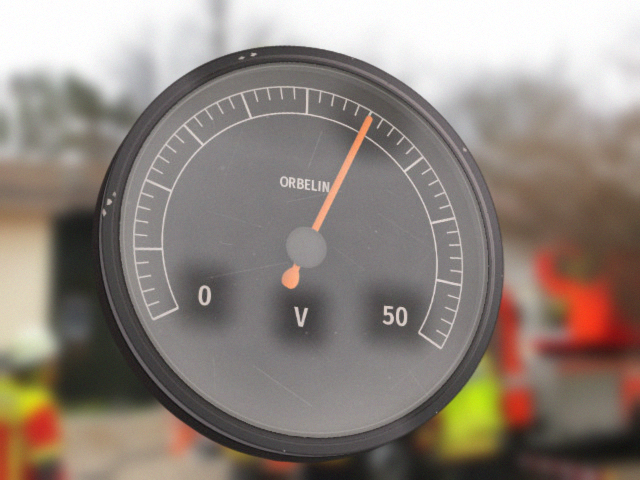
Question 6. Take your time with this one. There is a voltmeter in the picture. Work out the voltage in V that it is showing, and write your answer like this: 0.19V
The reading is 30V
